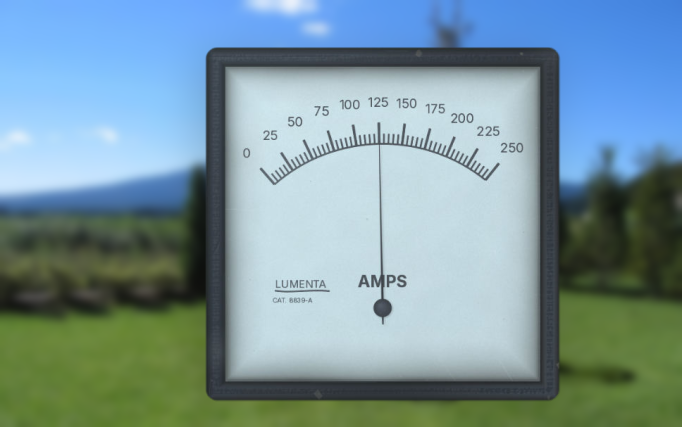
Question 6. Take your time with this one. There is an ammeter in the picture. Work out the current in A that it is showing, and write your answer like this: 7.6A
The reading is 125A
